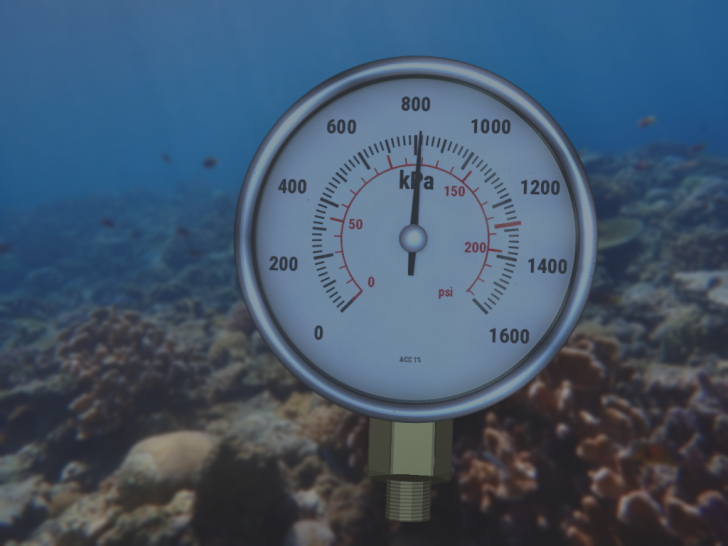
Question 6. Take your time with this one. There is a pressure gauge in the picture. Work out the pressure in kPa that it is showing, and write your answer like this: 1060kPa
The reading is 820kPa
